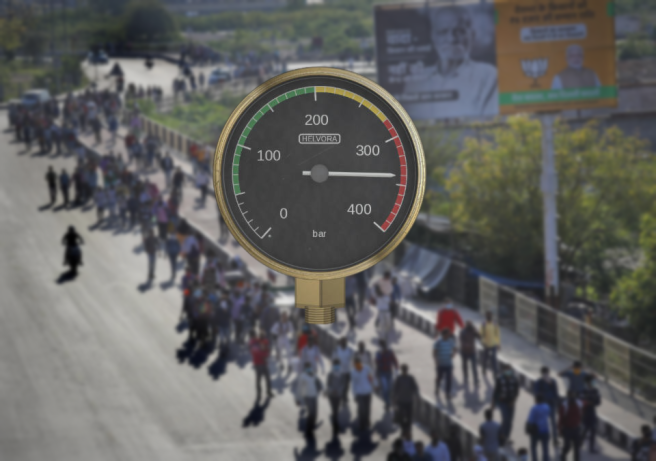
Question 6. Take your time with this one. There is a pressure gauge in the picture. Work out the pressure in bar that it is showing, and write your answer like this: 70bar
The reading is 340bar
